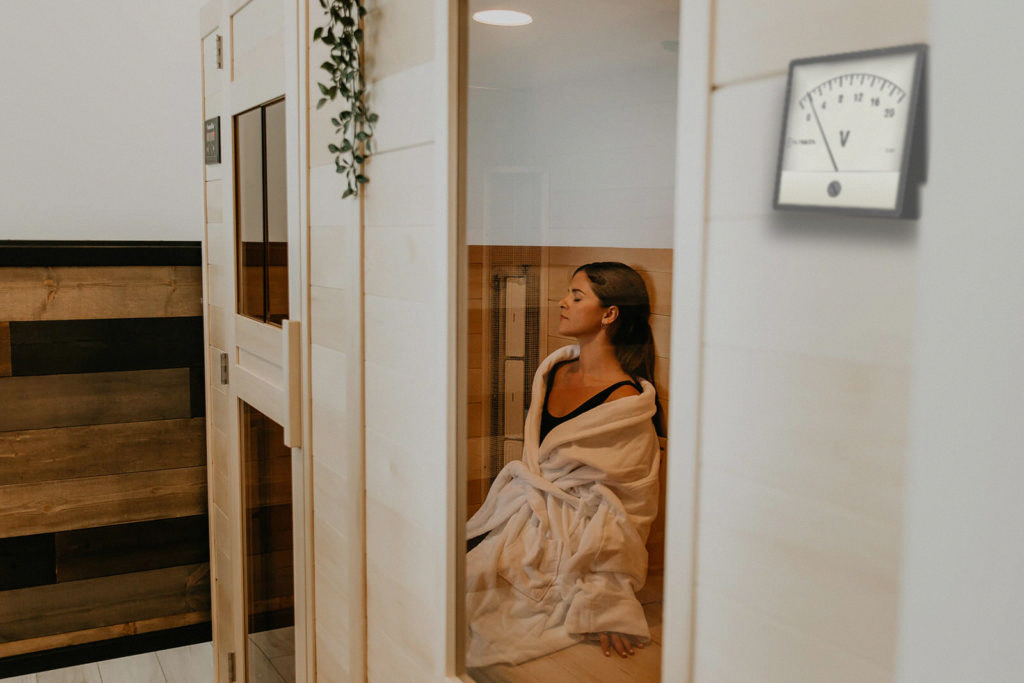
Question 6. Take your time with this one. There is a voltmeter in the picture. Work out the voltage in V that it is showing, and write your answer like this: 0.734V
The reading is 2V
